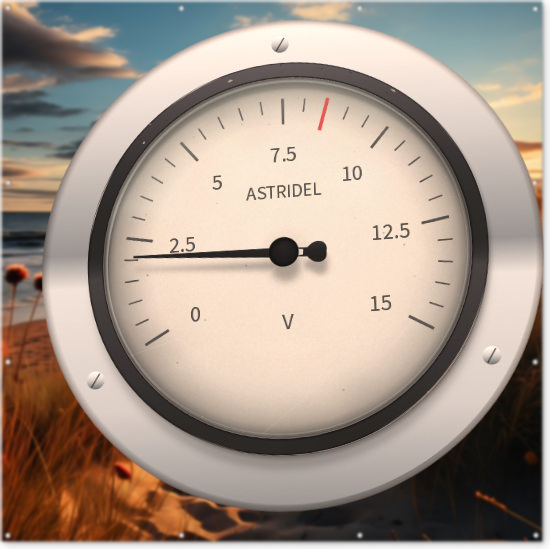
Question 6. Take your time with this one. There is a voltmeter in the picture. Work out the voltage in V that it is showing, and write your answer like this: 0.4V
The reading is 2V
